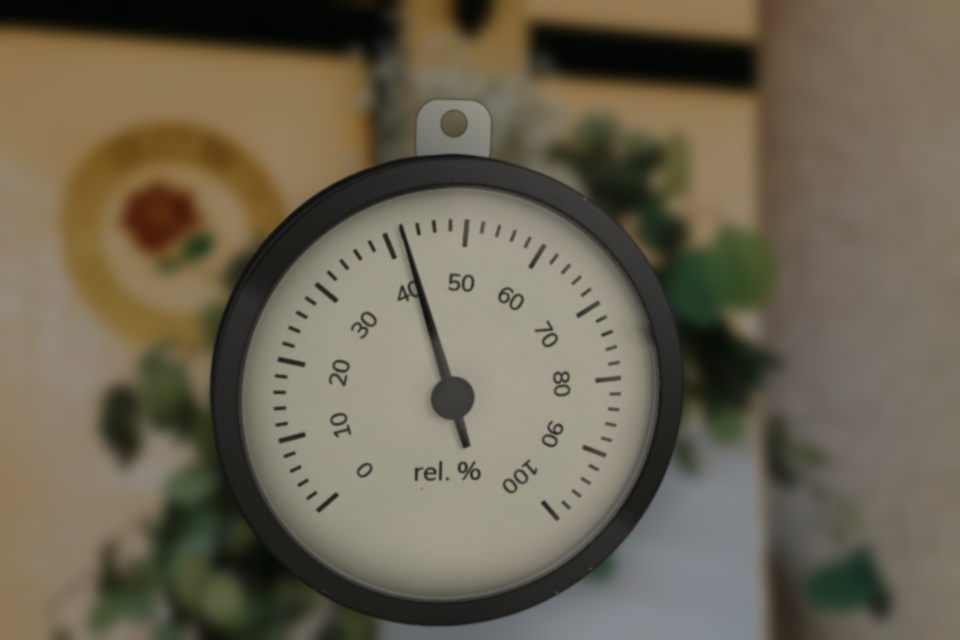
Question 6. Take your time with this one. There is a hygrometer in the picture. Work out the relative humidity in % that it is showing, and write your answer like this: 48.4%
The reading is 42%
